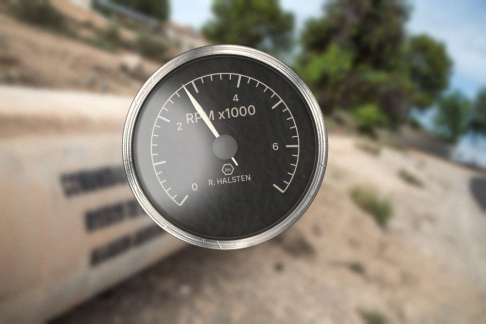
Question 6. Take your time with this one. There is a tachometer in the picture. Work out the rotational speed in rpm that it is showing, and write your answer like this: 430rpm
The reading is 2800rpm
